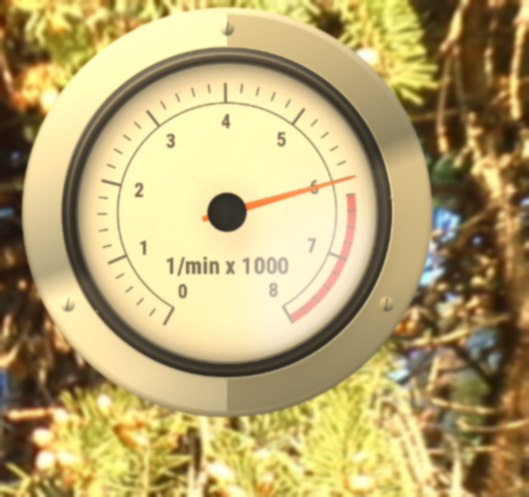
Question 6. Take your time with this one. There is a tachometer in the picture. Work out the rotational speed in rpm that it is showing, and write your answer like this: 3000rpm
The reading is 6000rpm
